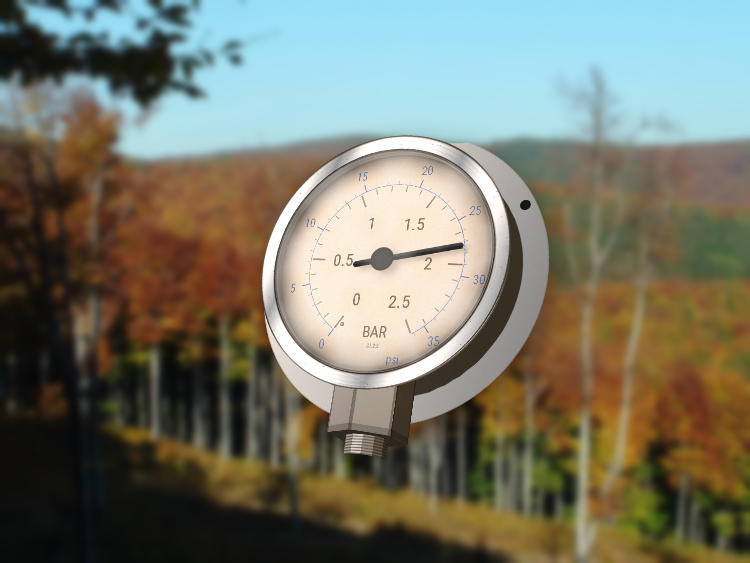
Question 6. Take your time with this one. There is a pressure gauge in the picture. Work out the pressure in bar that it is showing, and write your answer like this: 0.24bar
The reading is 1.9bar
